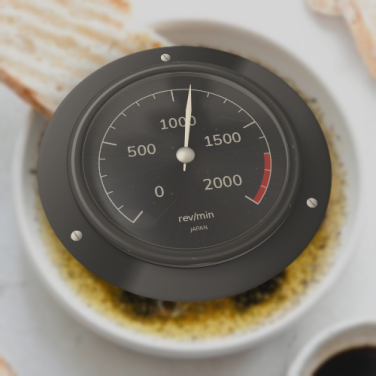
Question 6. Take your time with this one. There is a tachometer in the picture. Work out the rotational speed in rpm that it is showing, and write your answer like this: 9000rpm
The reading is 1100rpm
